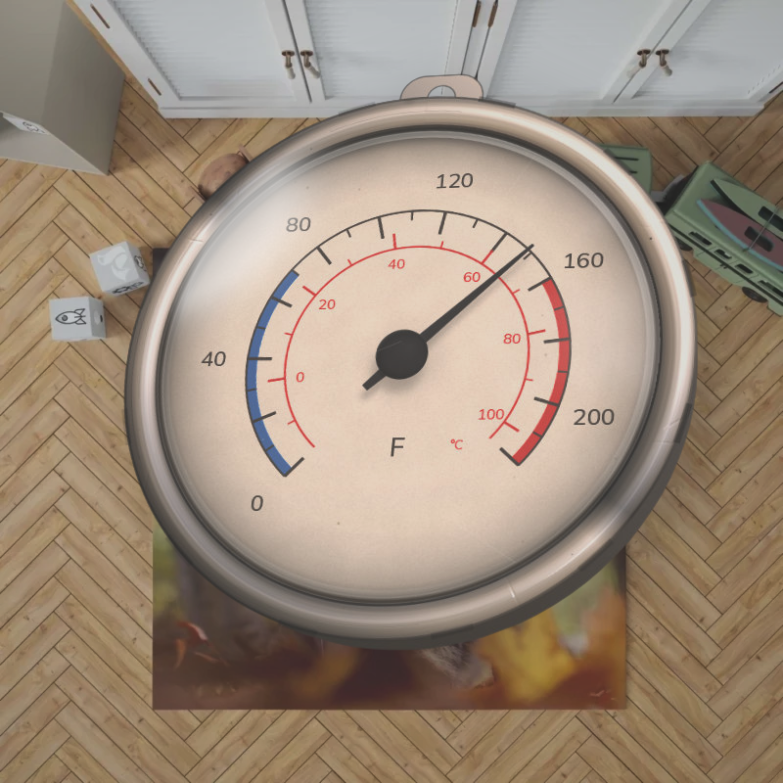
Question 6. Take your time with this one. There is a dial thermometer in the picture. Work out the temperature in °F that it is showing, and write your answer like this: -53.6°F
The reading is 150°F
